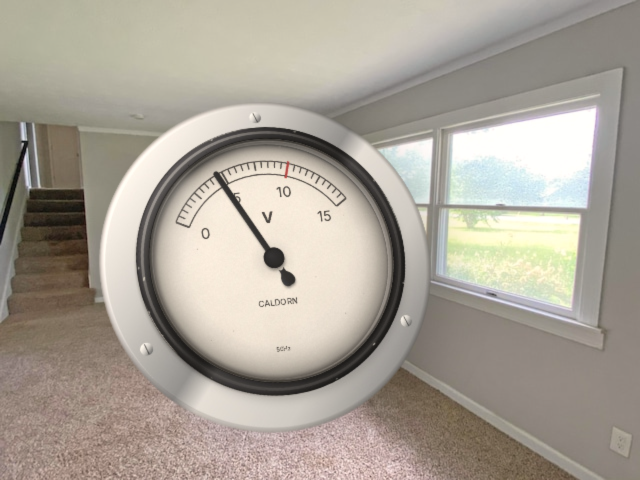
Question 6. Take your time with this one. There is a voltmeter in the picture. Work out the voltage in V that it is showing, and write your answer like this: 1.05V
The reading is 4.5V
